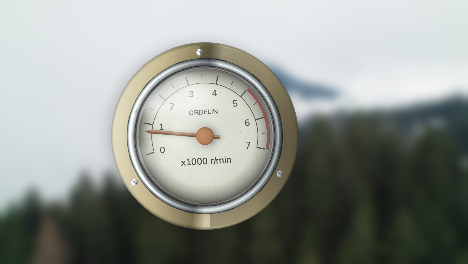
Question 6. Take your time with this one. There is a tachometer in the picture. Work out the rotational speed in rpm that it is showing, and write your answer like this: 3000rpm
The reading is 750rpm
